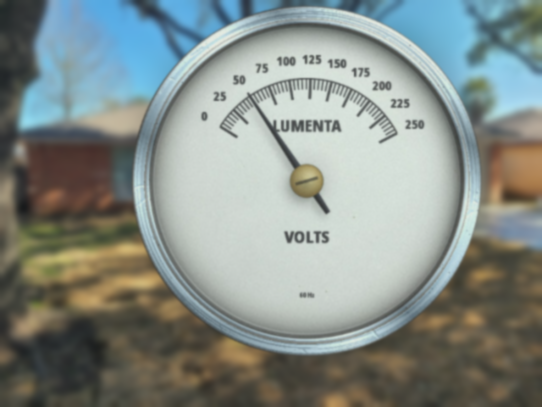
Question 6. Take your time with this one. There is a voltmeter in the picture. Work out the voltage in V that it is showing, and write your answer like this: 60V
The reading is 50V
